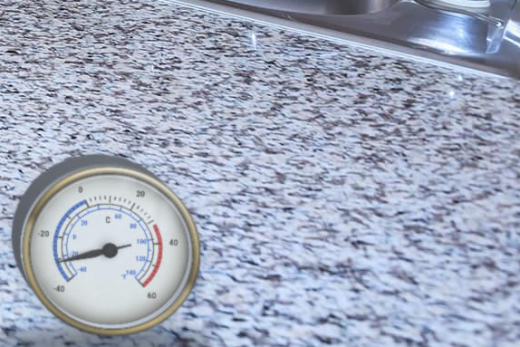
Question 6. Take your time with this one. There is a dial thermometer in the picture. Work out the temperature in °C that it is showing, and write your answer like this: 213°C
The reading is -30°C
